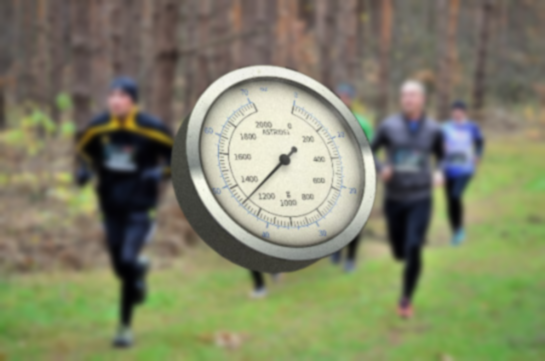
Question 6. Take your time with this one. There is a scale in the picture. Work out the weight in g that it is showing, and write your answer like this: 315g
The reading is 1300g
